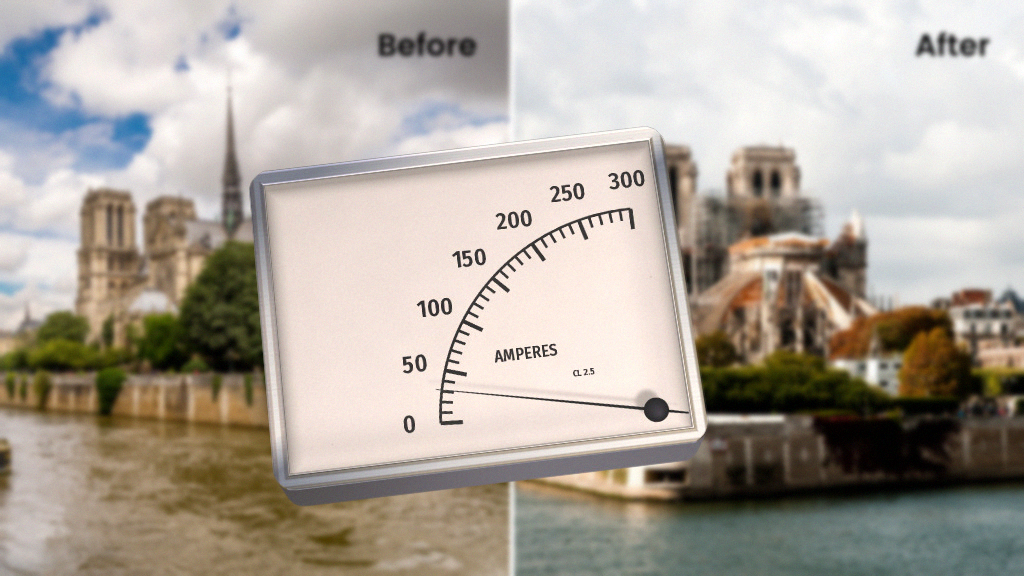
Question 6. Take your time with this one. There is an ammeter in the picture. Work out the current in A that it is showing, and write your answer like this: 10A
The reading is 30A
